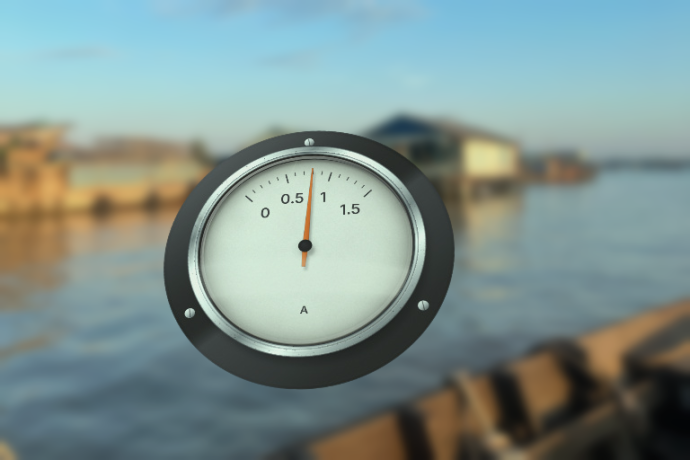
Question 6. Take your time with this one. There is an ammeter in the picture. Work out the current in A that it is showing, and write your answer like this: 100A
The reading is 0.8A
